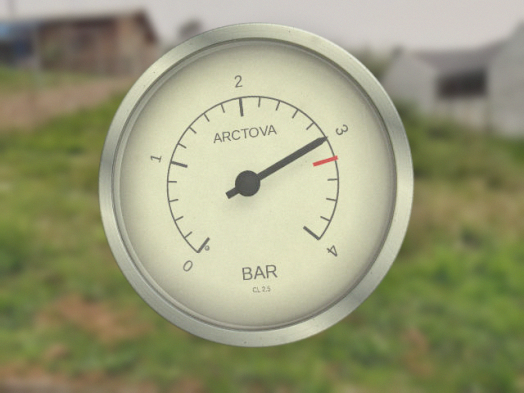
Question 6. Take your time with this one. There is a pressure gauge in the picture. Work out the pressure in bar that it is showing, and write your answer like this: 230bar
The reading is 3bar
